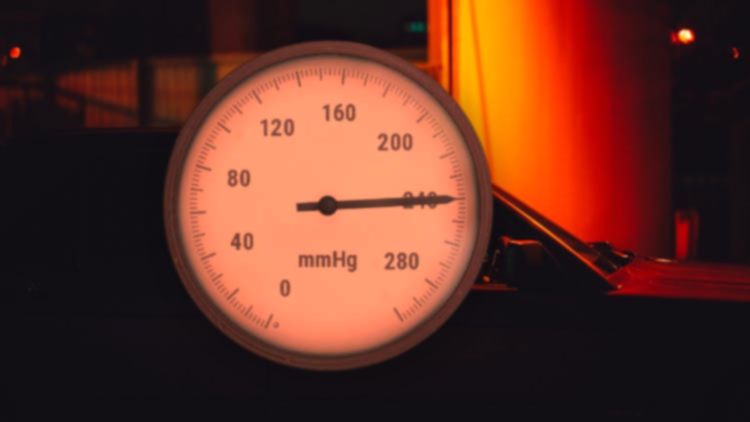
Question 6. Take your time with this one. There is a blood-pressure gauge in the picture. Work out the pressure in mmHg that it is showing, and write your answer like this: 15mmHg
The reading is 240mmHg
